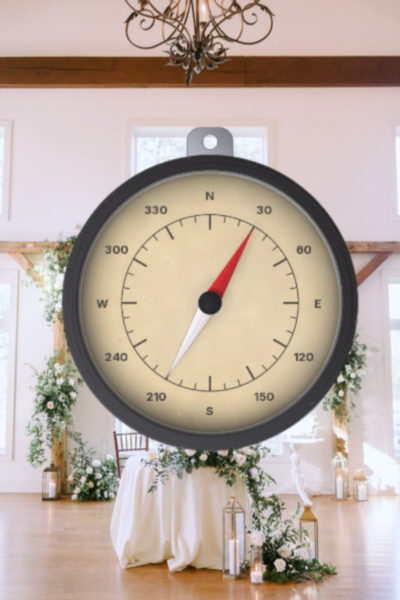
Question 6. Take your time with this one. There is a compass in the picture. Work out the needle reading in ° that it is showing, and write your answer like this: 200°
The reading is 30°
